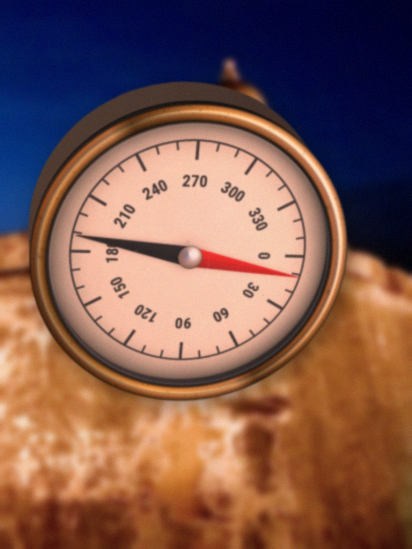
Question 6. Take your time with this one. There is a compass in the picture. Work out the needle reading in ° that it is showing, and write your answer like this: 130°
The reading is 10°
